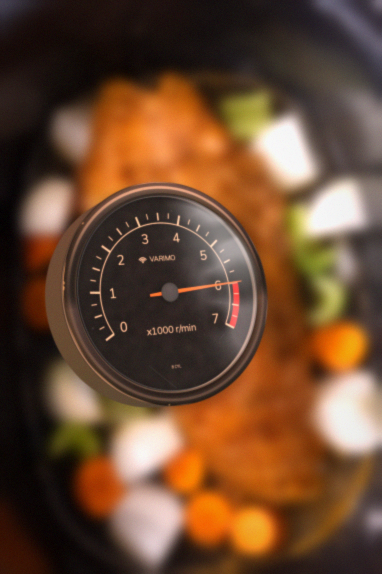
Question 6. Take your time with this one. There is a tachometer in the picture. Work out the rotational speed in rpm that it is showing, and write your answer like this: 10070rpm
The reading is 6000rpm
